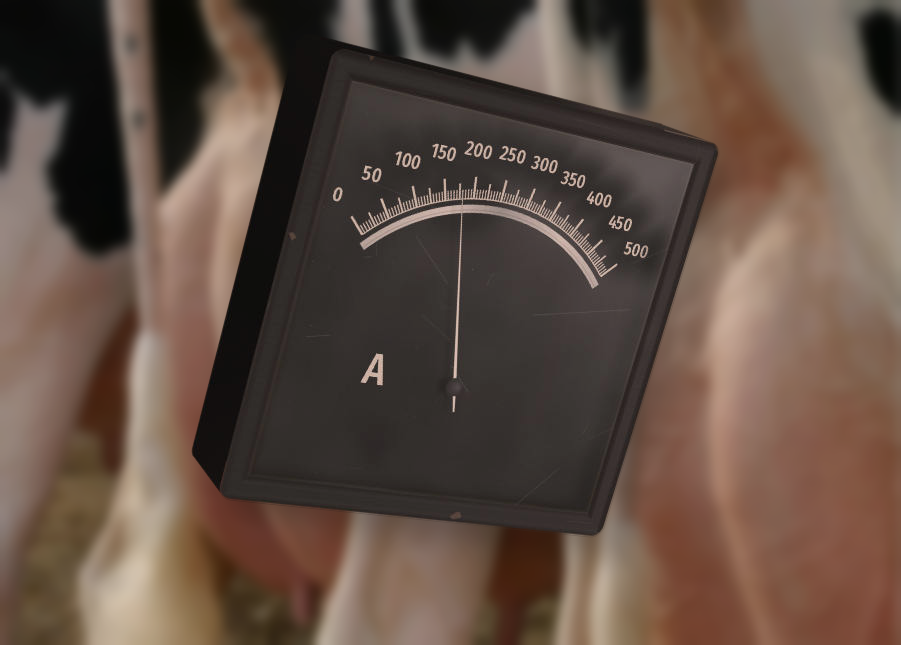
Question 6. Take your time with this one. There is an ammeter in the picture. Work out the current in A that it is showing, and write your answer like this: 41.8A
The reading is 175A
